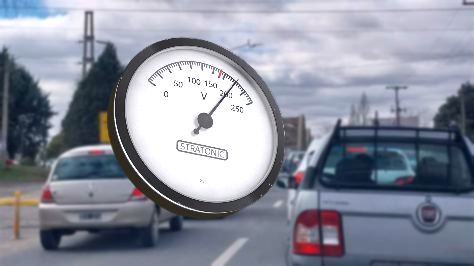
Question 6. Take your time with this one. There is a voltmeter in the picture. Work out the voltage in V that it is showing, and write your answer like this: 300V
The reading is 200V
